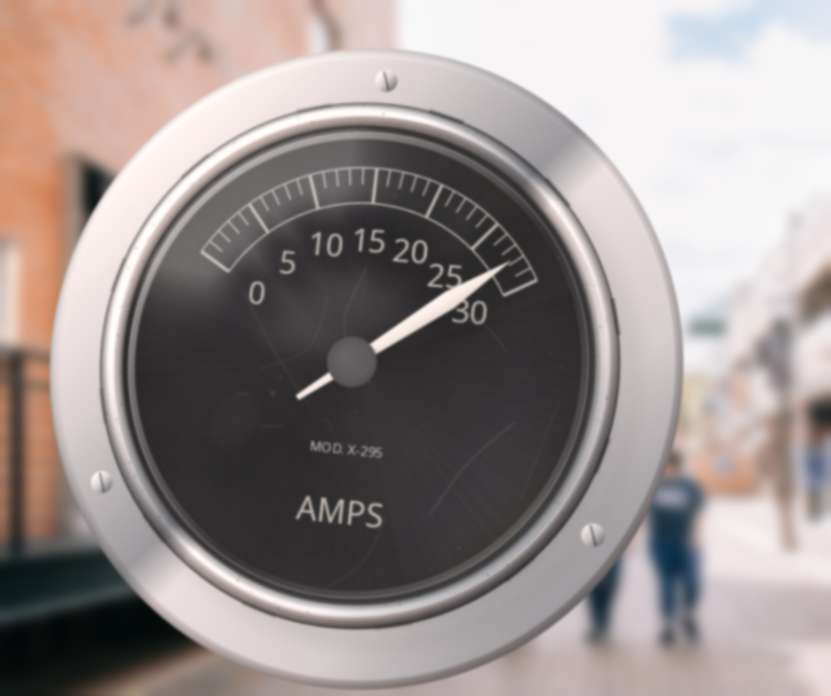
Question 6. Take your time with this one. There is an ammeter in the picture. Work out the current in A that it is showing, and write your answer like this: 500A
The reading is 28A
